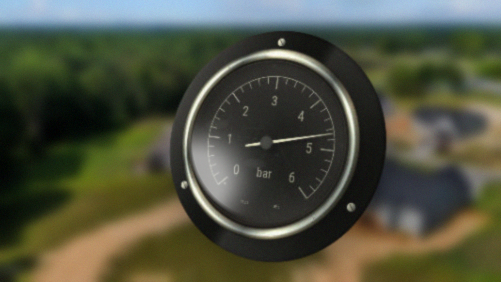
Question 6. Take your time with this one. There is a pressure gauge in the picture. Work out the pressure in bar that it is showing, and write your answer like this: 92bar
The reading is 4.7bar
